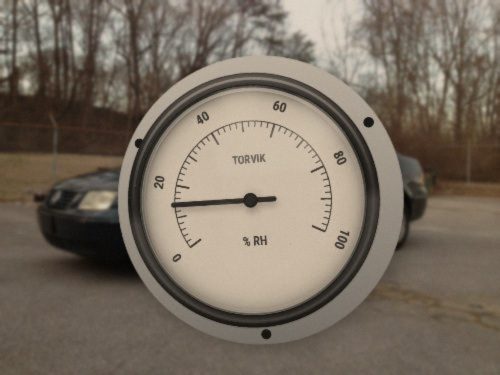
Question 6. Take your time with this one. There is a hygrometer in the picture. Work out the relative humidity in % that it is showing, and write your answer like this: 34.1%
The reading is 14%
